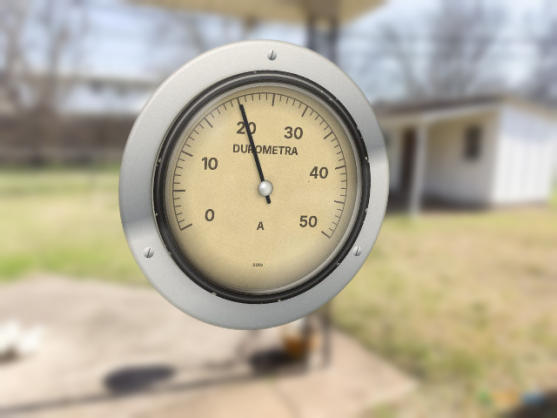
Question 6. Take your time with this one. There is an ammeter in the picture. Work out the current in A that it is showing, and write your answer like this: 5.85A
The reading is 20A
